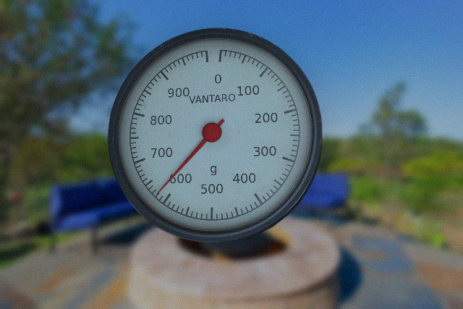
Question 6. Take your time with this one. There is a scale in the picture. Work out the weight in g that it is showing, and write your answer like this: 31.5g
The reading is 620g
